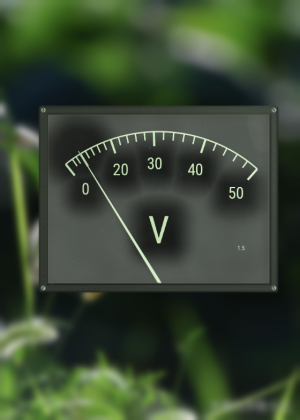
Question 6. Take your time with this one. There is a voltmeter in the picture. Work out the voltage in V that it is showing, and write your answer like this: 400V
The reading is 10V
